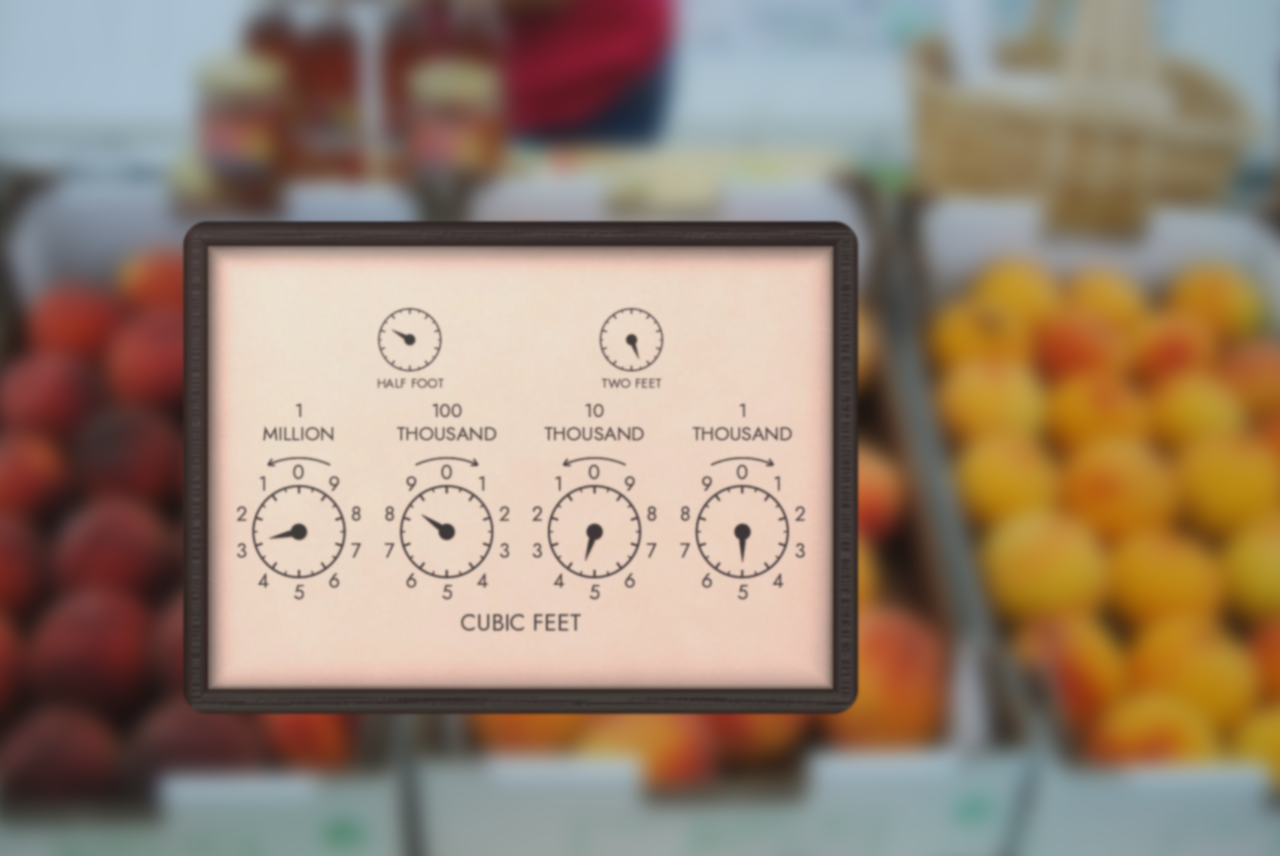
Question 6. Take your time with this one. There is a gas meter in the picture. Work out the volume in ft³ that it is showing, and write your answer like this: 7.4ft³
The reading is 284500ft³
